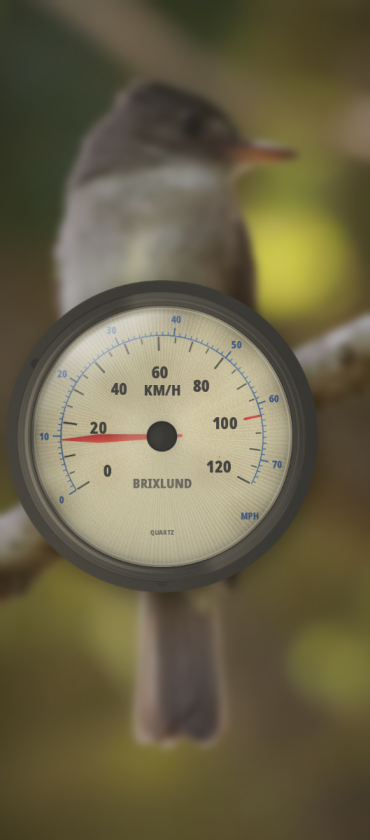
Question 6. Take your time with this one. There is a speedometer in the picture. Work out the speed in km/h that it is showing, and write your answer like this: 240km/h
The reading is 15km/h
